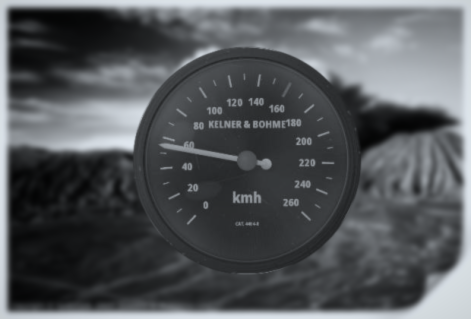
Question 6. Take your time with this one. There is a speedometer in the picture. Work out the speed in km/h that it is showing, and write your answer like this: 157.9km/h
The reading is 55km/h
